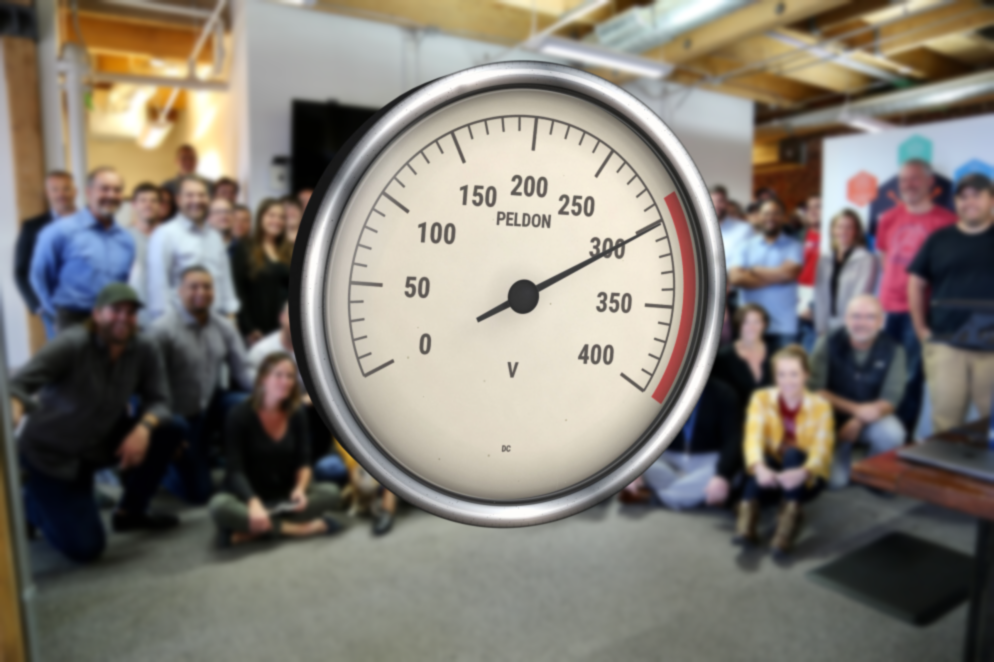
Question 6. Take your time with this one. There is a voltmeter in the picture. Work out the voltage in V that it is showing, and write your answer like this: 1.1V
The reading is 300V
